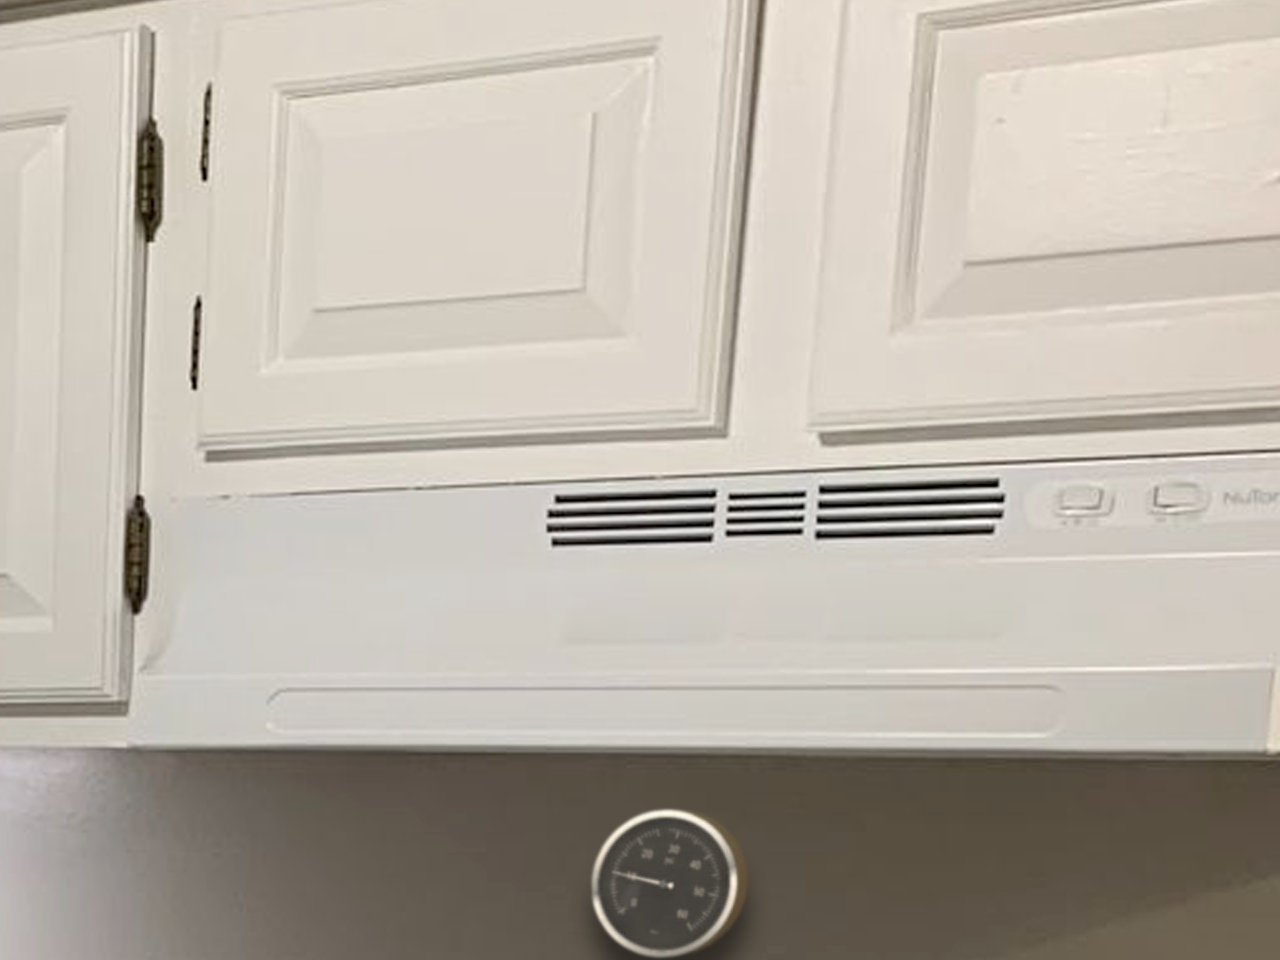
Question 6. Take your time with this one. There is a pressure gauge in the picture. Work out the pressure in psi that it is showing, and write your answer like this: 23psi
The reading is 10psi
